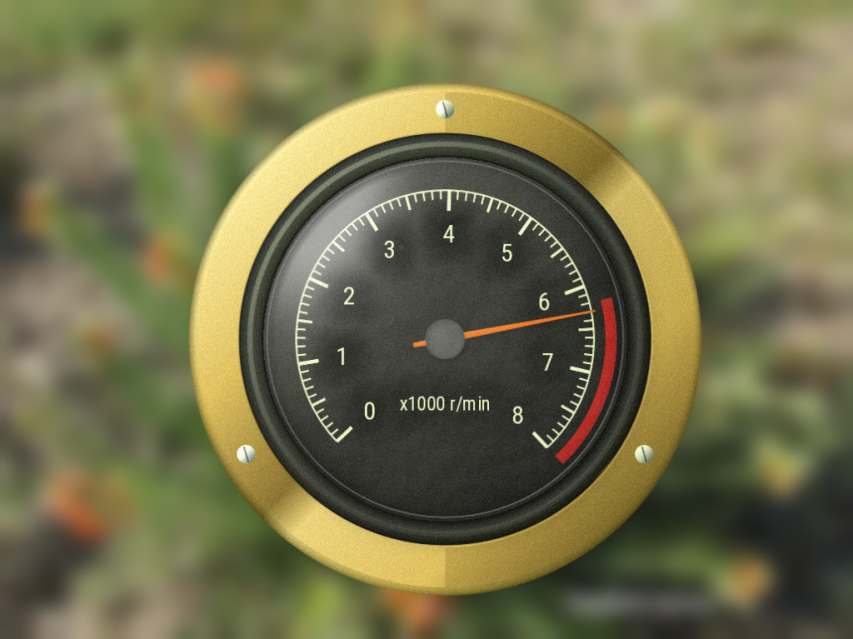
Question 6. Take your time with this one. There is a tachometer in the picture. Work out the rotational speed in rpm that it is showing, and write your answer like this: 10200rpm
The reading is 6300rpm
